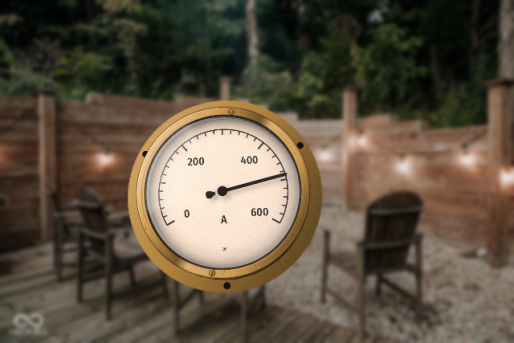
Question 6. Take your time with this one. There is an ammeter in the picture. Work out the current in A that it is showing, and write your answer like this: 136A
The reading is 490A
